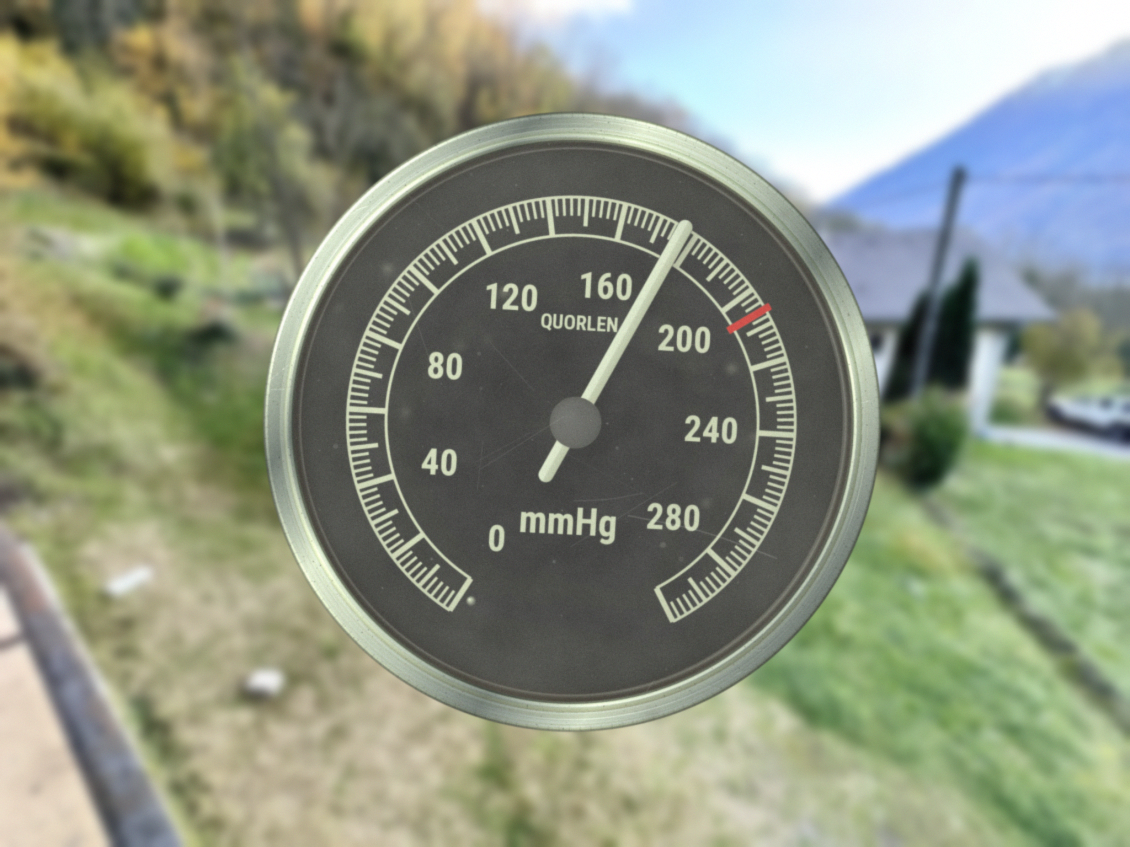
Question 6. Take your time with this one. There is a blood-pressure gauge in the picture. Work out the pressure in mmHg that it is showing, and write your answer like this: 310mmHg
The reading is 176mmHg
